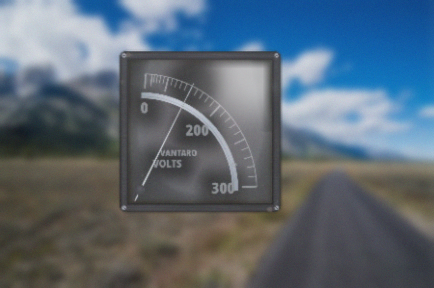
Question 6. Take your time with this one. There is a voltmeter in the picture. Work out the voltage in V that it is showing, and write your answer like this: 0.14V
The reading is 150V
